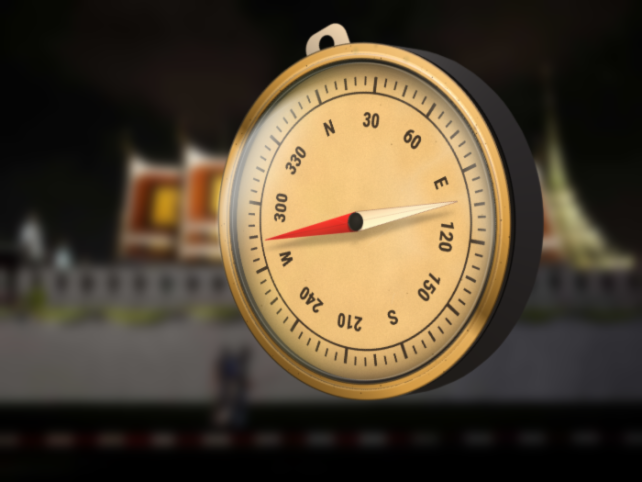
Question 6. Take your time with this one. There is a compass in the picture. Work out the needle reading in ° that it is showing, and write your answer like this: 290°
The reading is 282.5°
